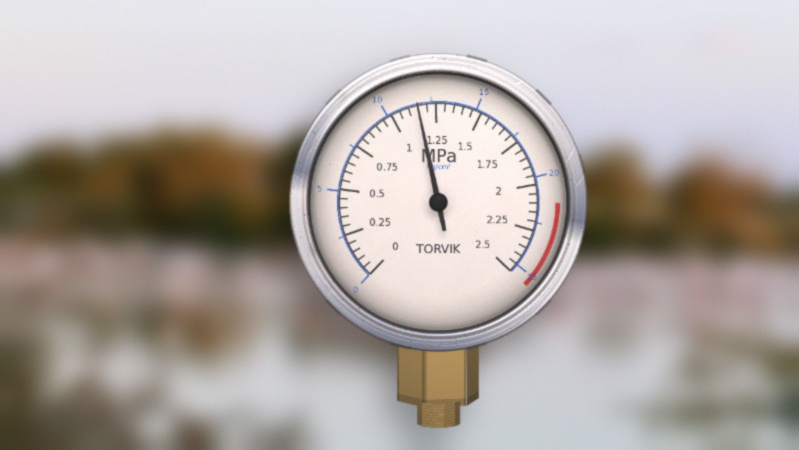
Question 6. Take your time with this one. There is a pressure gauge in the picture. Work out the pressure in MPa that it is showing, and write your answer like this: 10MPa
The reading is 1.15MPa
